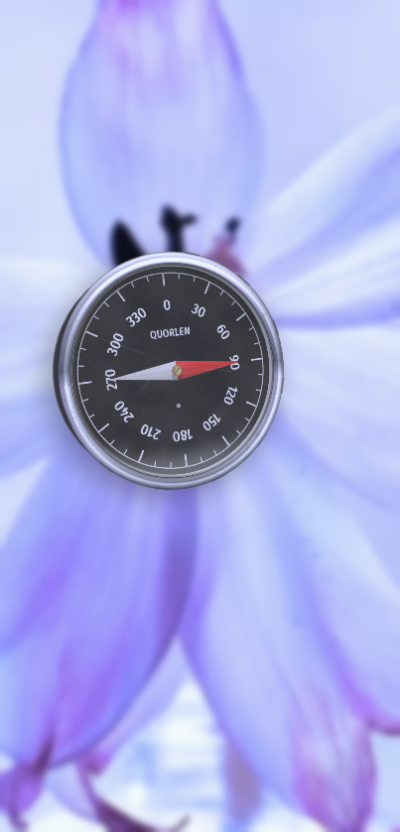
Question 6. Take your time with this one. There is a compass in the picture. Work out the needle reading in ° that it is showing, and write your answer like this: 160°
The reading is 90°
